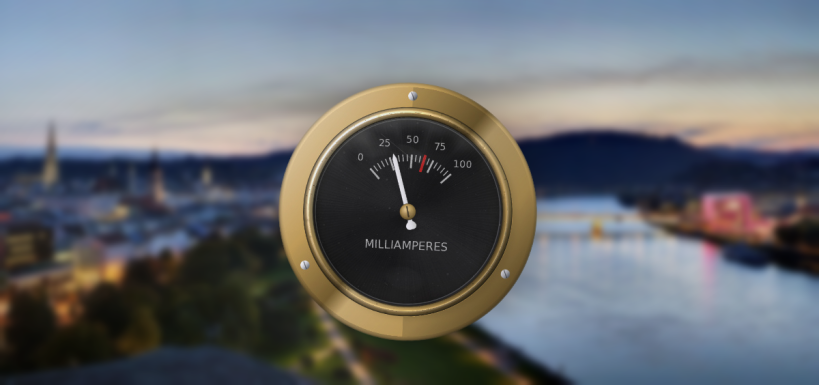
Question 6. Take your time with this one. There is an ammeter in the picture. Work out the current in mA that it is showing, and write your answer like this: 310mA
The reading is 30mA
